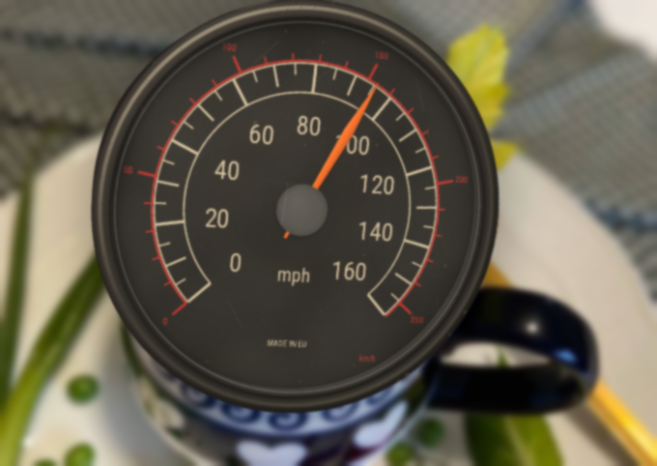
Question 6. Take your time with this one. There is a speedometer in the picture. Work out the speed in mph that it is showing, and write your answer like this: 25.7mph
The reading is 95mph
